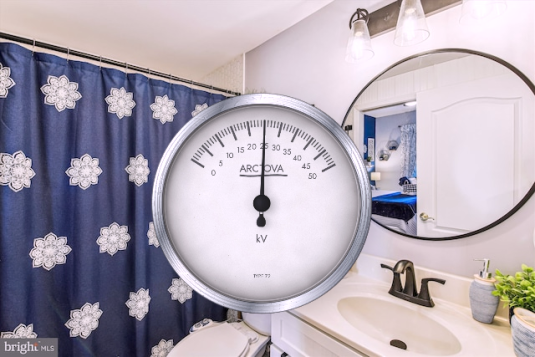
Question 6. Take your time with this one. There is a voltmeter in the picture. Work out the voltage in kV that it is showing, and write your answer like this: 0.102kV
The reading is 25kV
